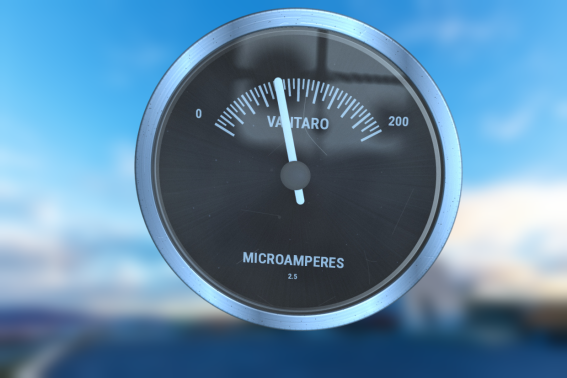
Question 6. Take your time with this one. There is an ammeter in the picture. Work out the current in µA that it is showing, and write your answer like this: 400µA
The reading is 80µA
